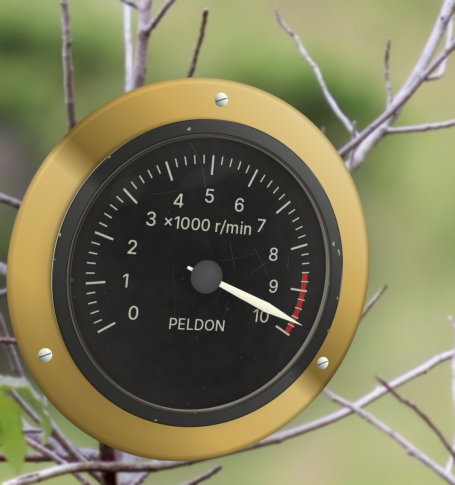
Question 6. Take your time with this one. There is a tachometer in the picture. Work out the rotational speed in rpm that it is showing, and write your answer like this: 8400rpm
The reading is 9700rpm
